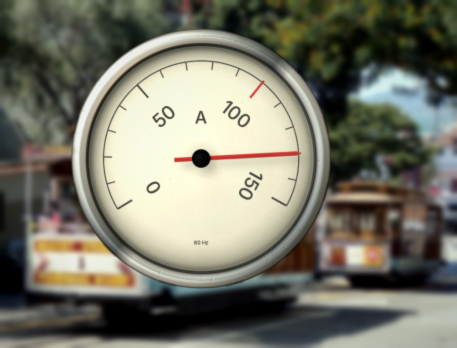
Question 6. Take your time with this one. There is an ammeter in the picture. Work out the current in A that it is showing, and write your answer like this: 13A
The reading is 130A
